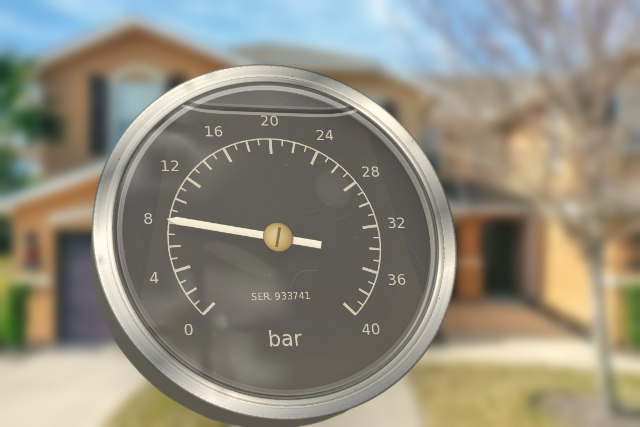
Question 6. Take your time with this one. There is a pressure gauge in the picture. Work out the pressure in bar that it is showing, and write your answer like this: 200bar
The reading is 8bar
